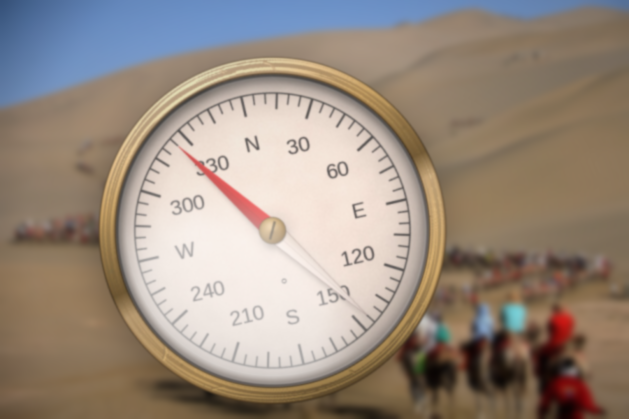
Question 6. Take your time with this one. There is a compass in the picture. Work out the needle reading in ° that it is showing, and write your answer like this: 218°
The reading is 325°
